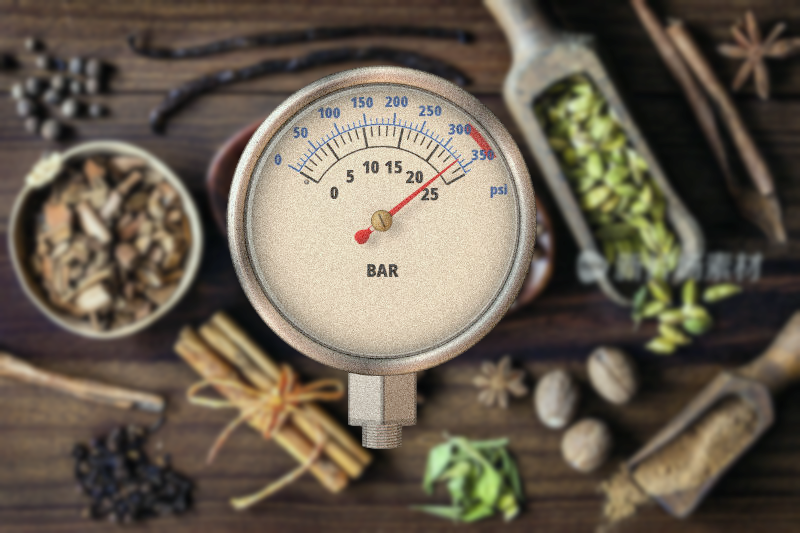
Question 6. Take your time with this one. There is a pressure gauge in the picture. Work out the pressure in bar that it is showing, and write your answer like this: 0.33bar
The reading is 23bar
